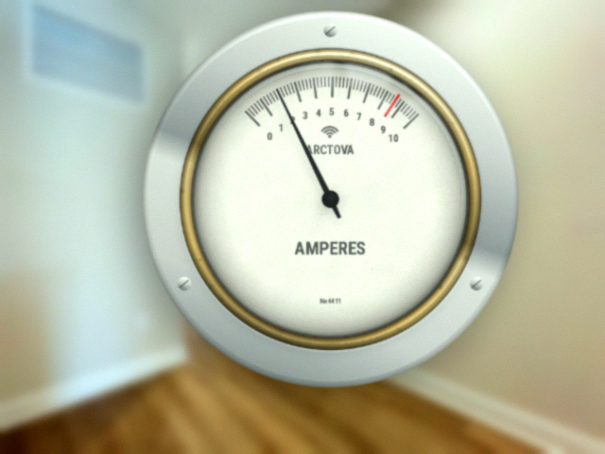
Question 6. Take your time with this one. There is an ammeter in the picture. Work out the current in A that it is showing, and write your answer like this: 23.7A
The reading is 2A
